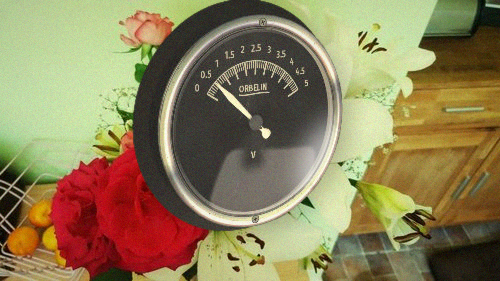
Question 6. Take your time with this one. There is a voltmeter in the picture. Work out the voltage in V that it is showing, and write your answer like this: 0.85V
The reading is 0.5V
